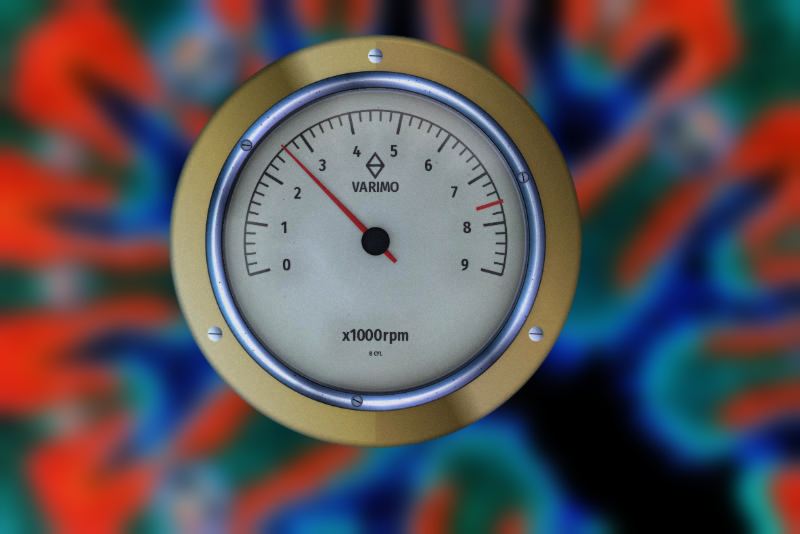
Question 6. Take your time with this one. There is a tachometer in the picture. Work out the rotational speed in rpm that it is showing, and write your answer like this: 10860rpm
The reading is 2600rpm
